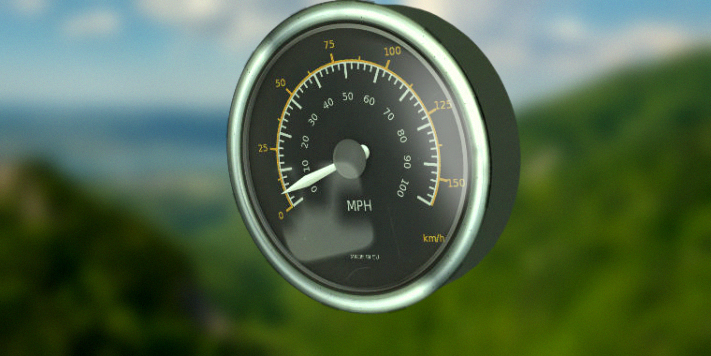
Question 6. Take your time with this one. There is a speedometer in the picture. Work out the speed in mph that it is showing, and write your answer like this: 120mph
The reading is 4mph
